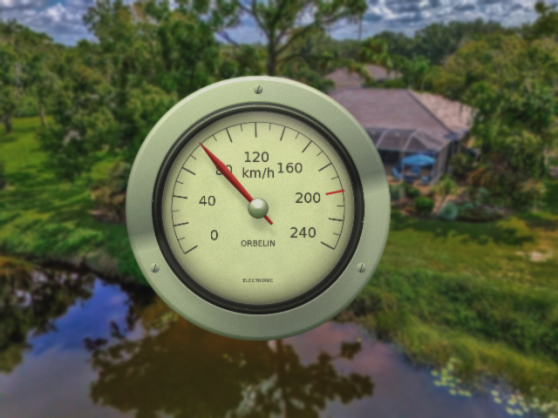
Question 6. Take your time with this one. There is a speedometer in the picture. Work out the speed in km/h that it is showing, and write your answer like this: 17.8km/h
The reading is 80km/h
